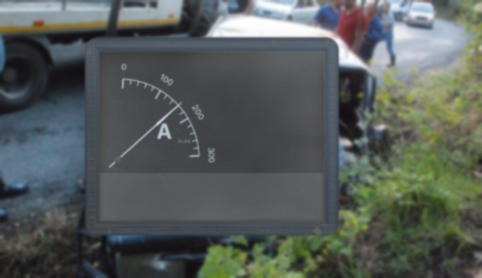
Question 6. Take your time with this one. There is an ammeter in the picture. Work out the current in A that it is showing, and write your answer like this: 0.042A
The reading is 160A
